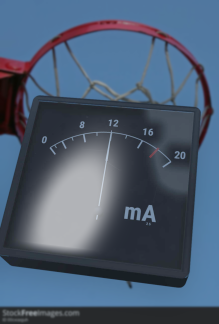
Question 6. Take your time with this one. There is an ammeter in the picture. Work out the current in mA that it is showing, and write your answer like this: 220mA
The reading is 12mA
